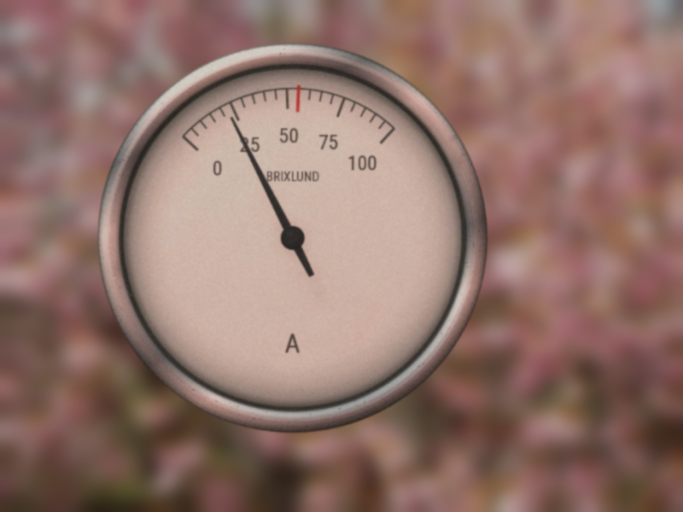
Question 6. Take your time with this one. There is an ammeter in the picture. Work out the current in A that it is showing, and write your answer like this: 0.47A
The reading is 22.5A
